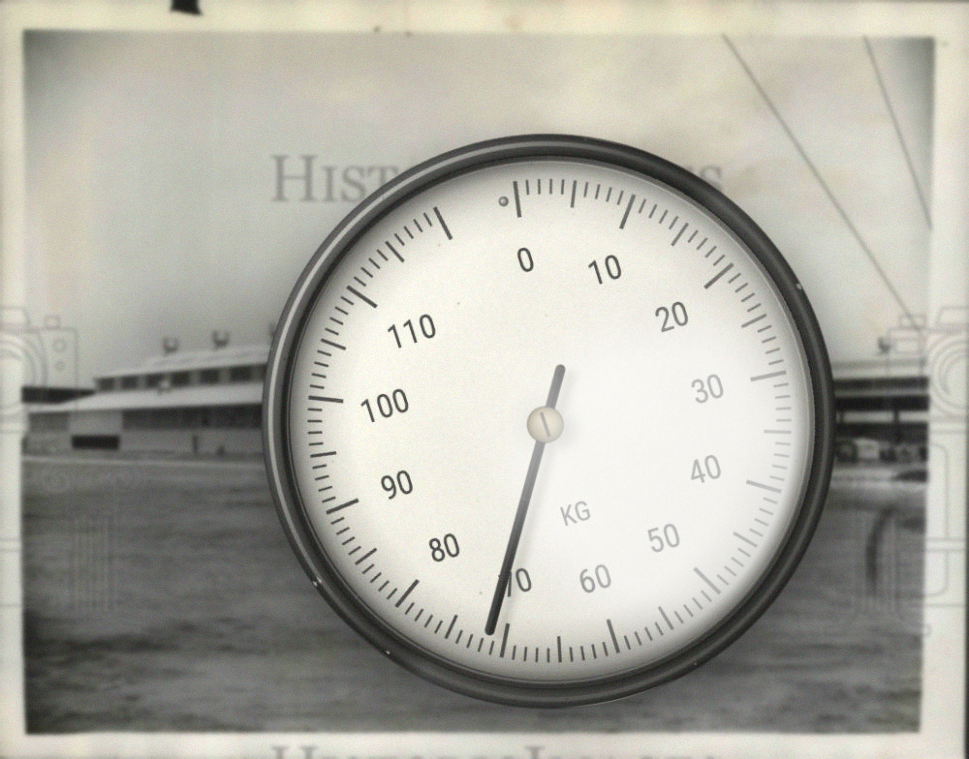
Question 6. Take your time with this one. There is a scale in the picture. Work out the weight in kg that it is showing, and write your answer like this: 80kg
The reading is 71.5kg
